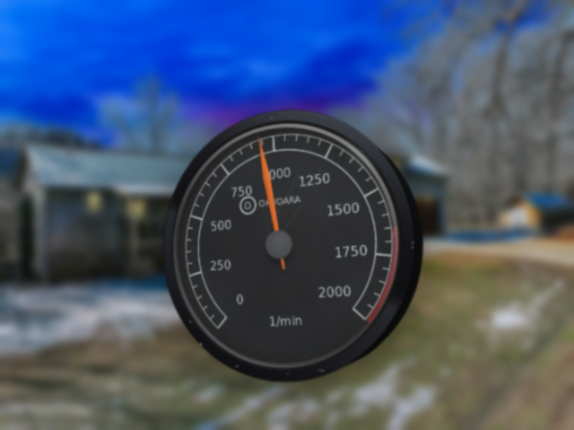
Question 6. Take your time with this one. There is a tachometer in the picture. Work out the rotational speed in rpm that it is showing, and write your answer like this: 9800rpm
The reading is 950rpm
